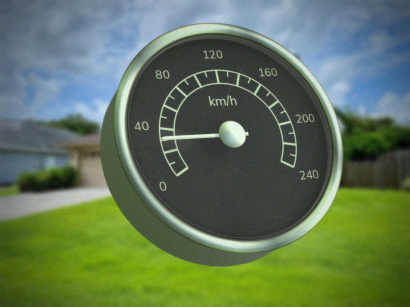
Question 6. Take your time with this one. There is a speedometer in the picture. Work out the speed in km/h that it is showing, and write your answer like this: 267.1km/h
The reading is 30km/h
